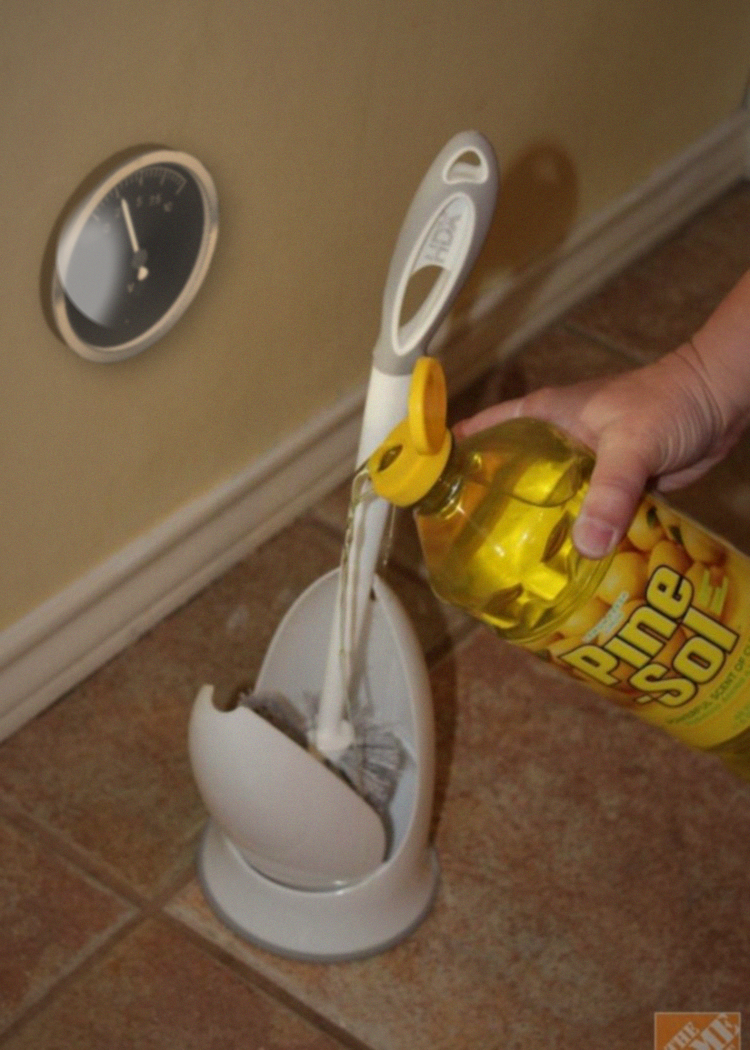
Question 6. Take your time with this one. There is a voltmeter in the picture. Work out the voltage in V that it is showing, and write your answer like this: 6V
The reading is 2.5V
